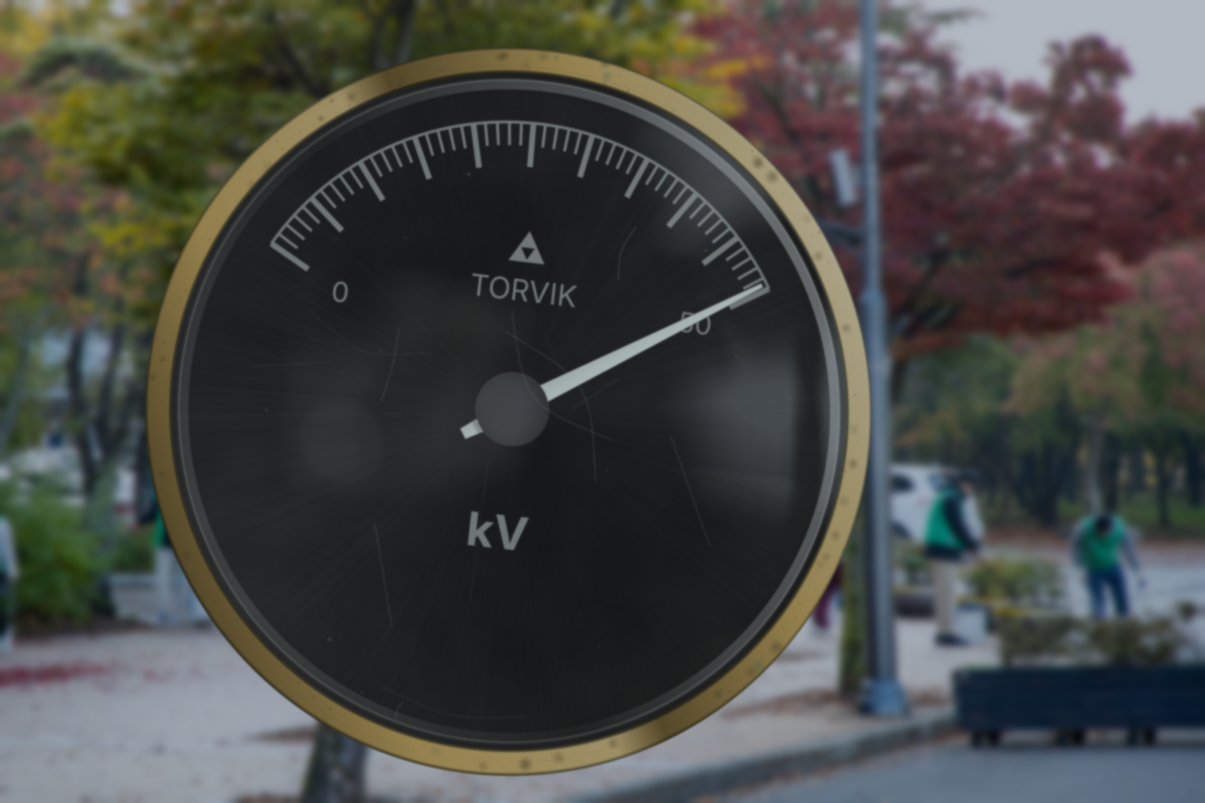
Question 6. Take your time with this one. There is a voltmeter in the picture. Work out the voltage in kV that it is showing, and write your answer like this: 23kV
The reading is 49.5kV
